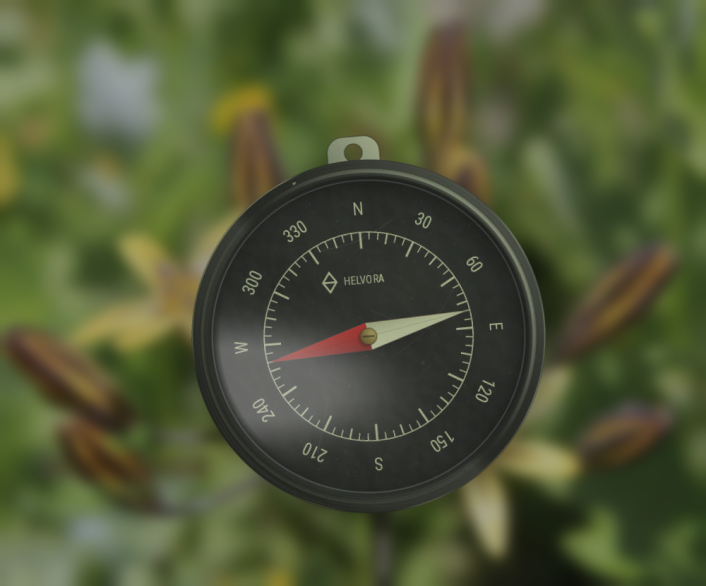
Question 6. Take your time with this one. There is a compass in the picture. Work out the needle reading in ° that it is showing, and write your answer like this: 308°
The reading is 260°
